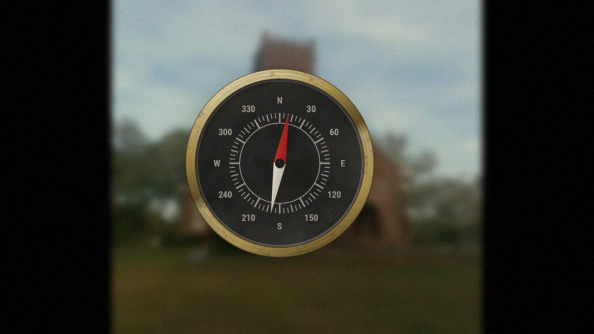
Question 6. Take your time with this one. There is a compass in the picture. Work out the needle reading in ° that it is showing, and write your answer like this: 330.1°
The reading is 10°
